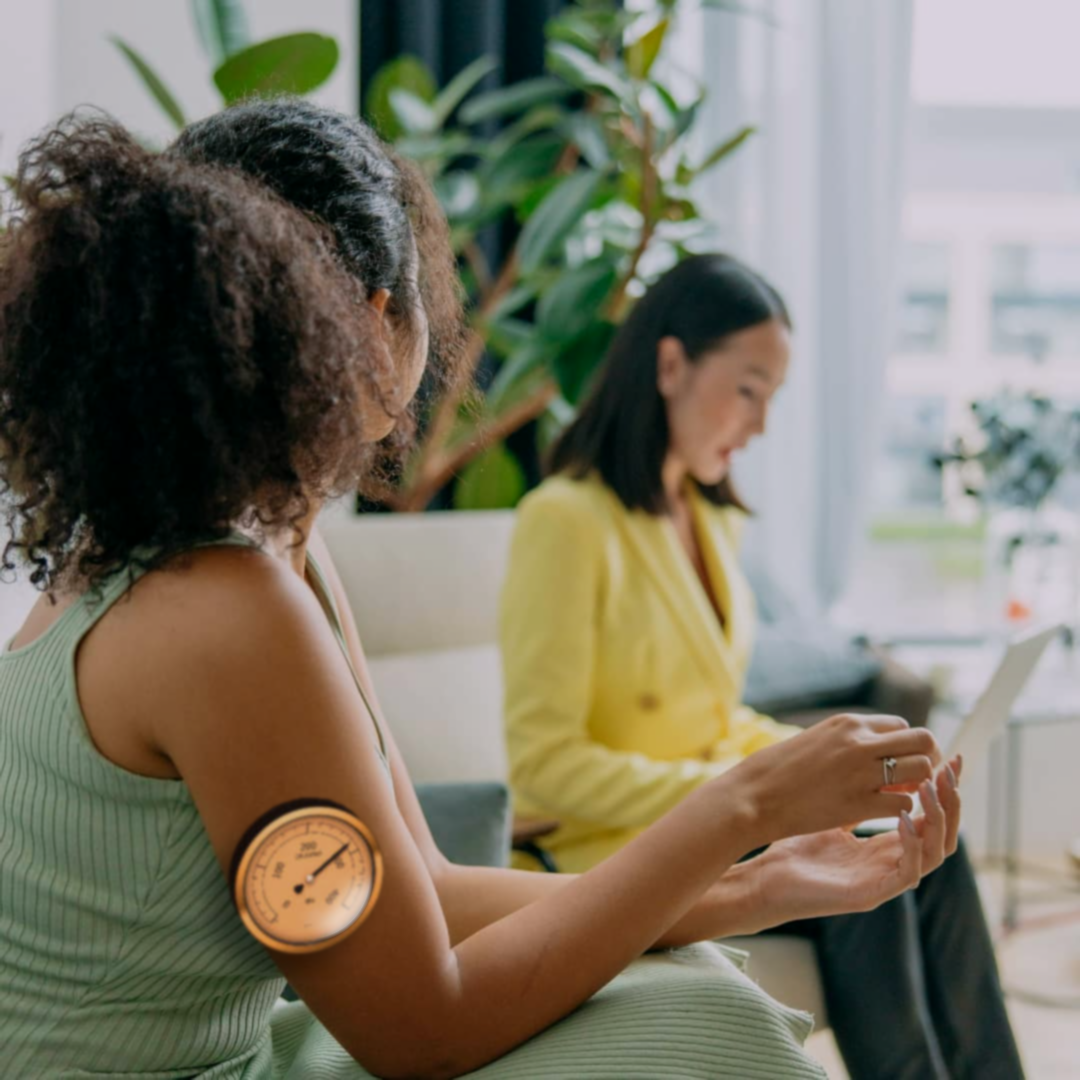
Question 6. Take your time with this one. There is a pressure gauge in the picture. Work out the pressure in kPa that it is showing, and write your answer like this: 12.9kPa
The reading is 280kPa
